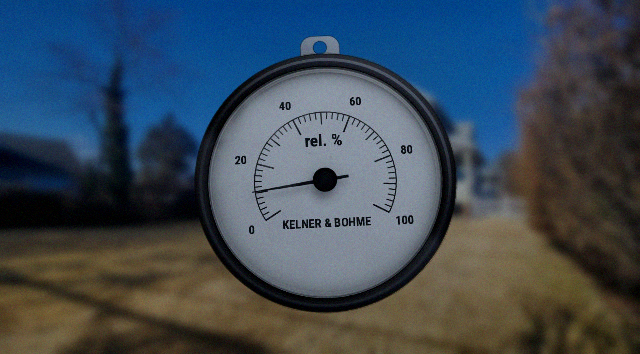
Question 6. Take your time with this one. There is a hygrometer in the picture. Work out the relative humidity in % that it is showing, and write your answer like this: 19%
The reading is 10%
